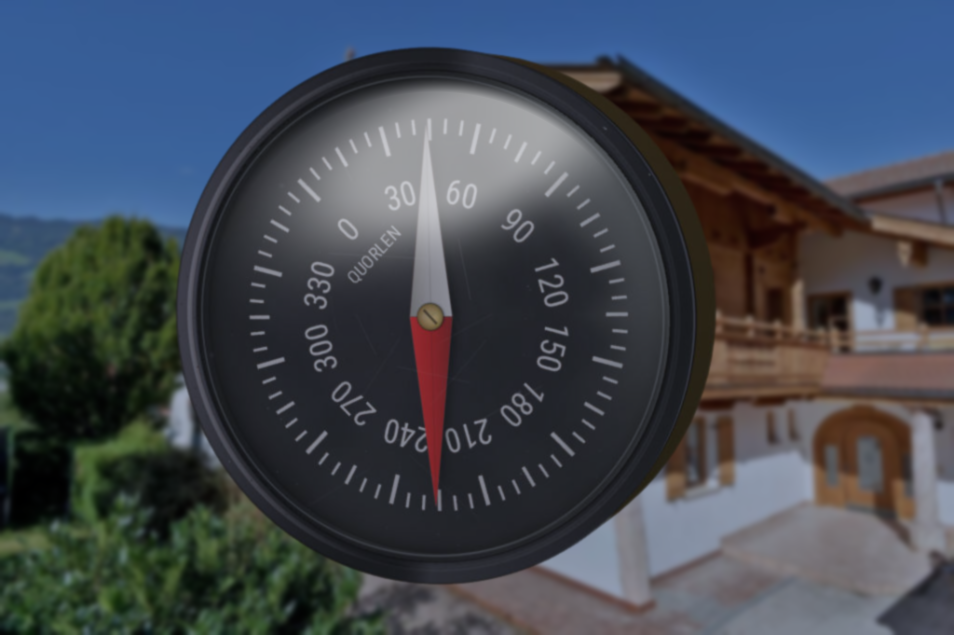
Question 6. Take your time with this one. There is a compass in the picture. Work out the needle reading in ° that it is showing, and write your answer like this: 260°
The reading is 225°
